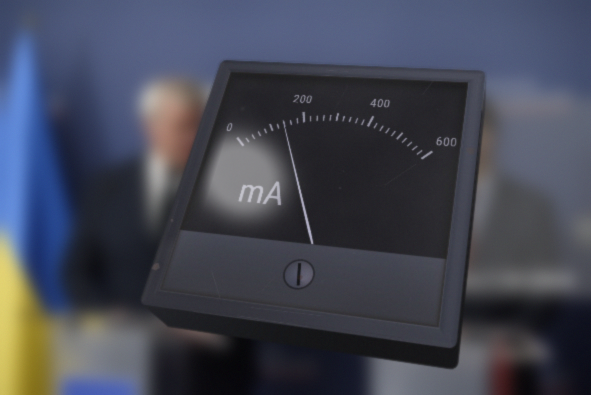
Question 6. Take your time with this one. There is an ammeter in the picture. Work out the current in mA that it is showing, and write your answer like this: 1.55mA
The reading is 140mA
